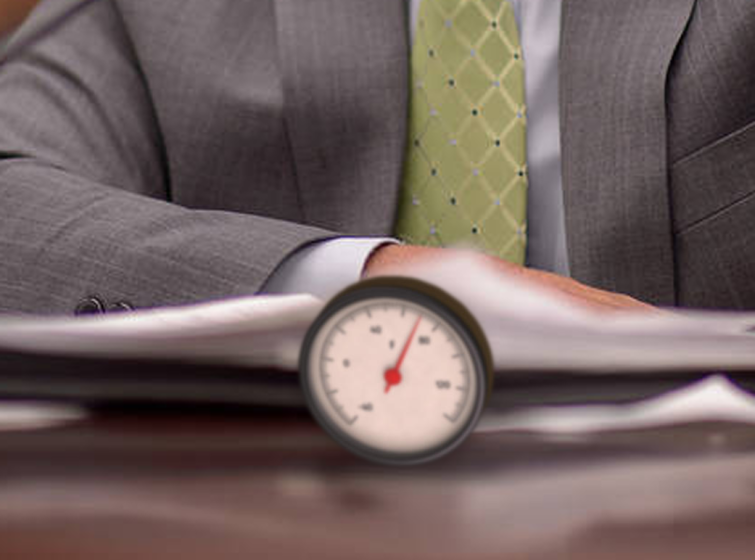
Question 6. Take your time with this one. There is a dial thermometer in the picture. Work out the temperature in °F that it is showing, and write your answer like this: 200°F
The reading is 70°F
